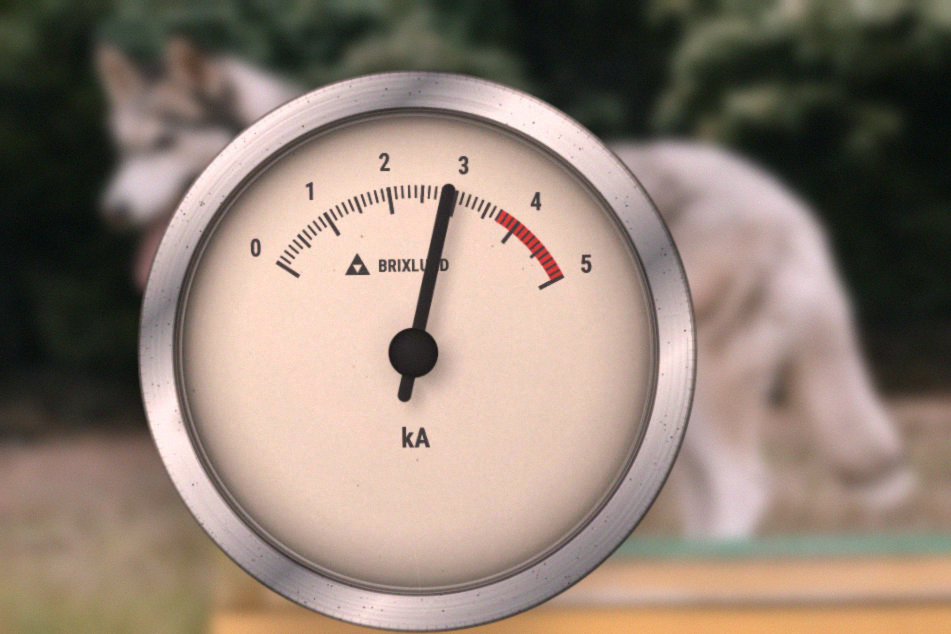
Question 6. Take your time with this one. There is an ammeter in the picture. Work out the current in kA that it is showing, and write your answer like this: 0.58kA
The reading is 2.9kA
